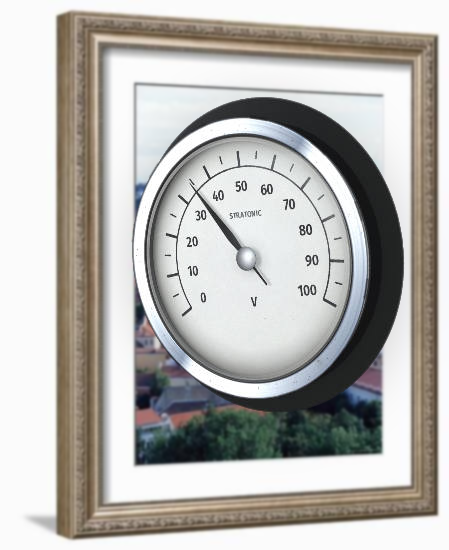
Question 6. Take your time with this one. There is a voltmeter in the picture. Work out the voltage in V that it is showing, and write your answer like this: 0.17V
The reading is 35V
